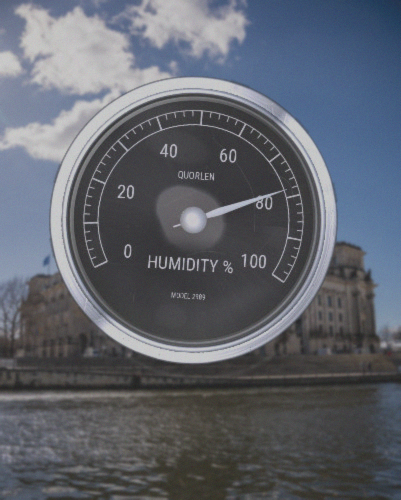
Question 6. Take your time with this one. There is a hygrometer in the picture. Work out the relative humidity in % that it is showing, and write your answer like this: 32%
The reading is 78%
